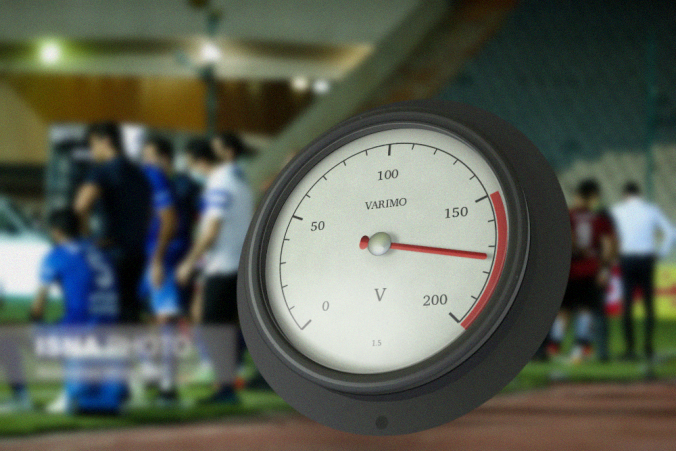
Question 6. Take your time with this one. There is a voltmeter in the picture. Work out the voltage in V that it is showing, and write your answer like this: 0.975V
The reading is 175V
